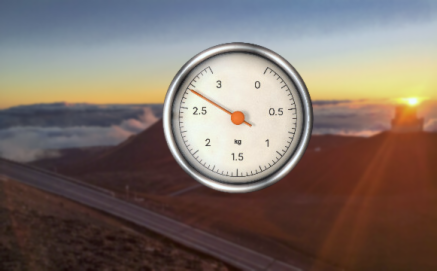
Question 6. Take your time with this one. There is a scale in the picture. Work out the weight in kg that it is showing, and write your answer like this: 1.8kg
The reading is 2.7kg
